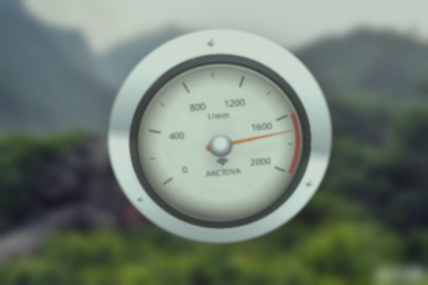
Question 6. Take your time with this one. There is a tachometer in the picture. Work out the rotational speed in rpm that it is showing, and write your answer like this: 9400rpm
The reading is 1700rpm
